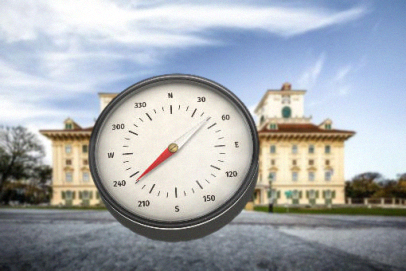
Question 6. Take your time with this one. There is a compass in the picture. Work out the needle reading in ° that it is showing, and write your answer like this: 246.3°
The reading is 230°
